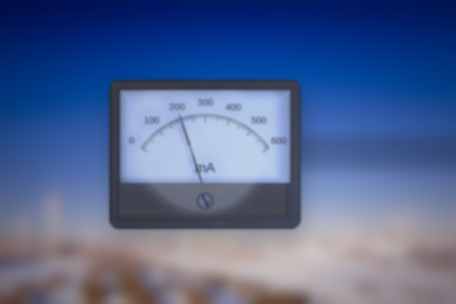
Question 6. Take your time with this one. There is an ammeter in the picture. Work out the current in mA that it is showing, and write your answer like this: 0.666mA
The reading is 200mA
